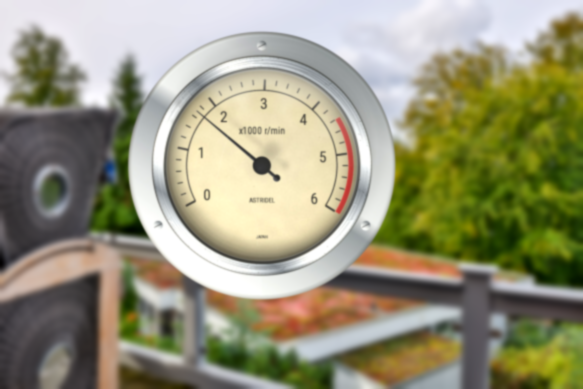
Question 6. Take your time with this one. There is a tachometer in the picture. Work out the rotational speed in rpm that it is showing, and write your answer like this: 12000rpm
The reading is 1700rpm
